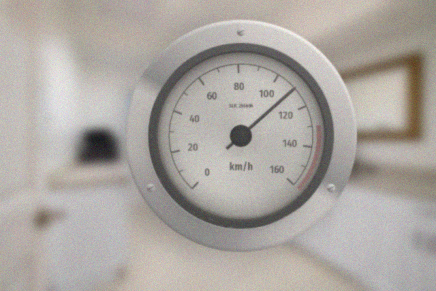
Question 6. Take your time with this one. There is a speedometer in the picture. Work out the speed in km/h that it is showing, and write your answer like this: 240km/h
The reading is 110km/h
